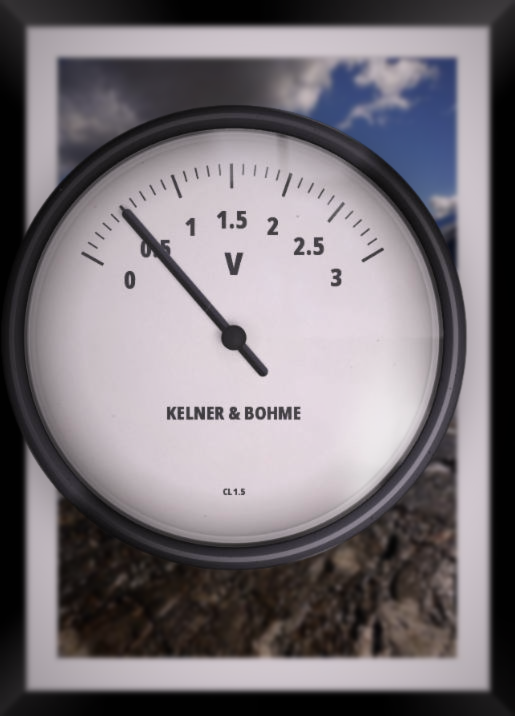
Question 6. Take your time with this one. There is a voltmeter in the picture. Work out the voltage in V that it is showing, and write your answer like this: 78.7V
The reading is 0.5V
